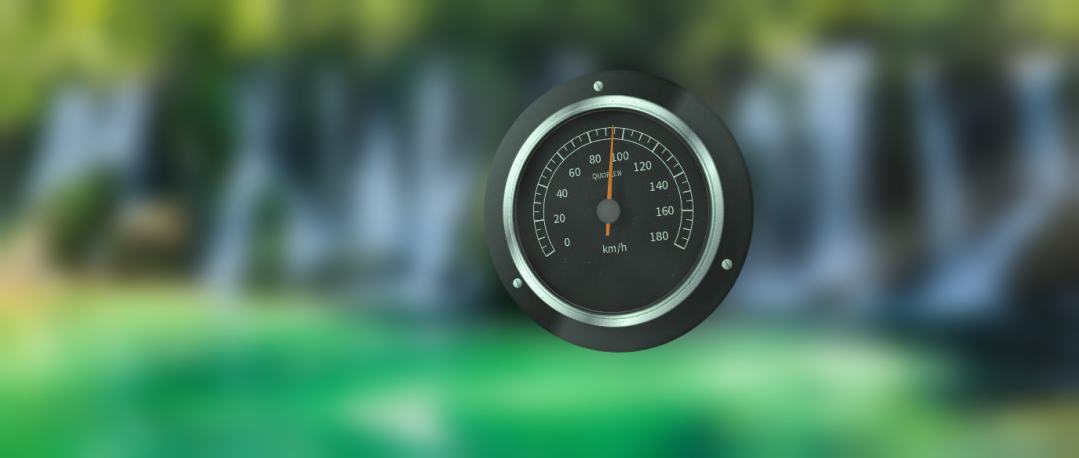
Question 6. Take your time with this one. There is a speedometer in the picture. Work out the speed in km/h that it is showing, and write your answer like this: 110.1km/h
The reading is 95km/h
